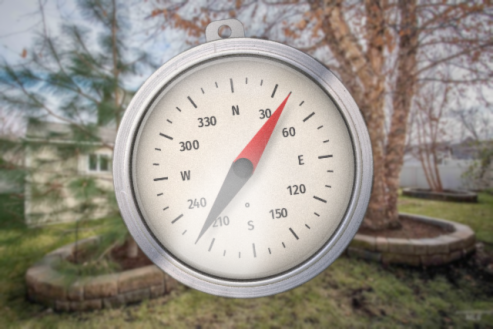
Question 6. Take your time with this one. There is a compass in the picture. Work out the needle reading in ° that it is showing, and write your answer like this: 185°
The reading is 40°
